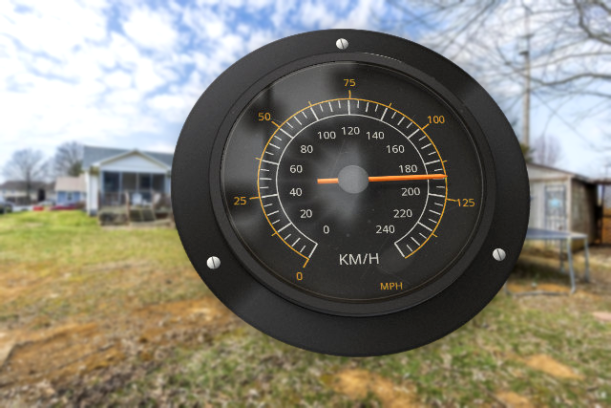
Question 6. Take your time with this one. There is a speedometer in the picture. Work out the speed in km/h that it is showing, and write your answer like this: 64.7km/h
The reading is 190km/h
